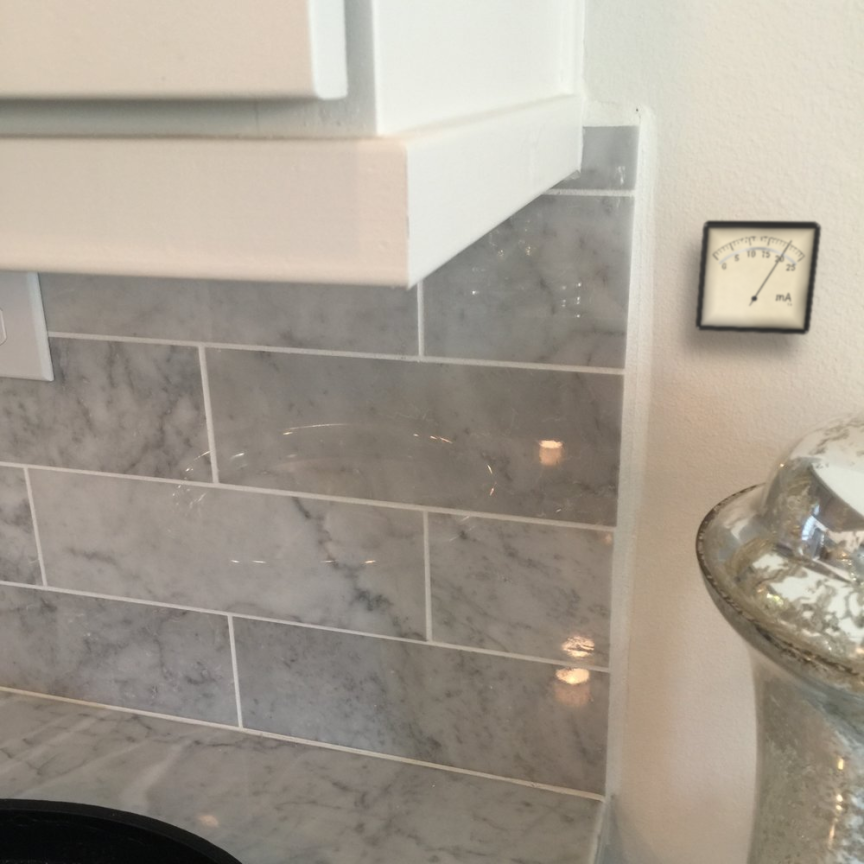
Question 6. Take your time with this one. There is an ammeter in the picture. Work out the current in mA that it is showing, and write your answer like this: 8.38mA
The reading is 20mA
